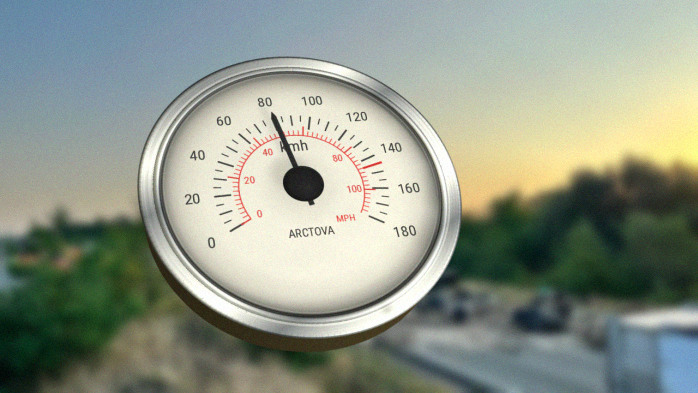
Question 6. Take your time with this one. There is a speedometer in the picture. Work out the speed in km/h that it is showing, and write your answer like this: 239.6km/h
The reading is 80km/h
